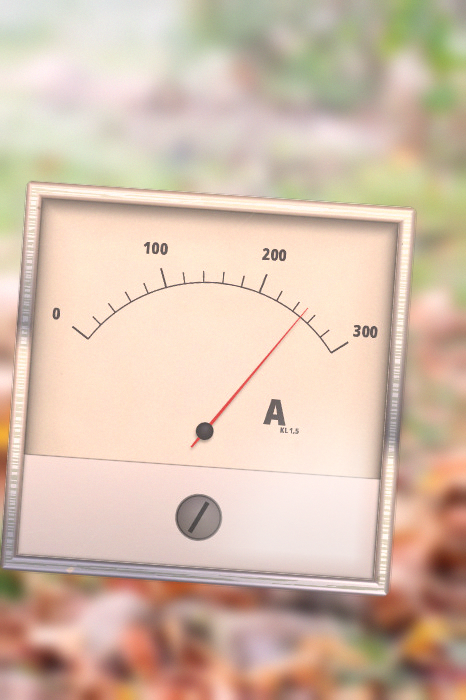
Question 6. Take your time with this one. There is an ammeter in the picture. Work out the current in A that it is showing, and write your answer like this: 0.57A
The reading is 250A
